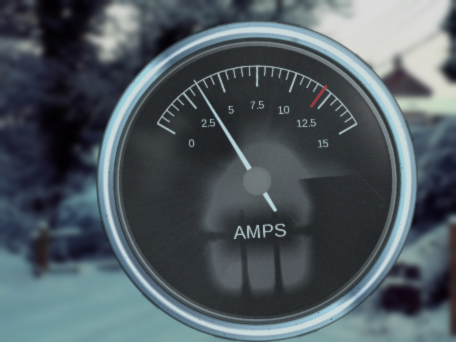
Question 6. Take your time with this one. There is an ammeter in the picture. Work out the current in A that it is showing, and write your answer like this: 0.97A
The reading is 3.5A
